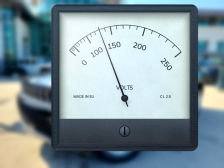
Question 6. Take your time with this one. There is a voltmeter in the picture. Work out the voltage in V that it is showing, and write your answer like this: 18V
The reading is 130V
